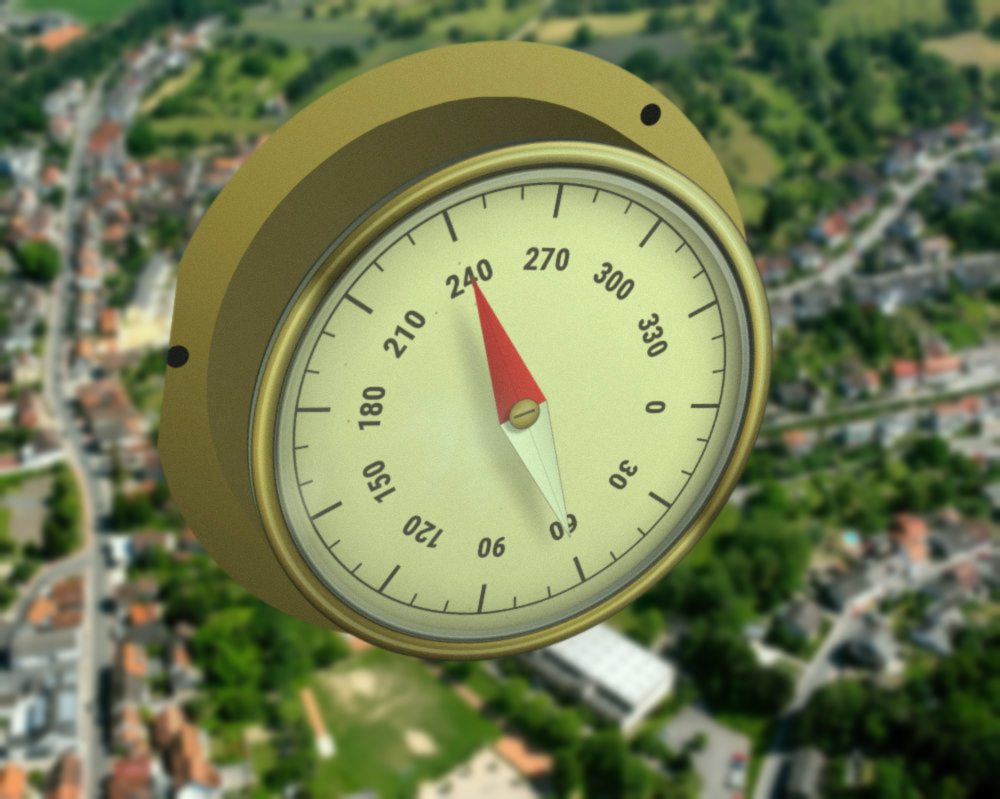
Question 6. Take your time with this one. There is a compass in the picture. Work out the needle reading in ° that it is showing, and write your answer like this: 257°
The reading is 240°
